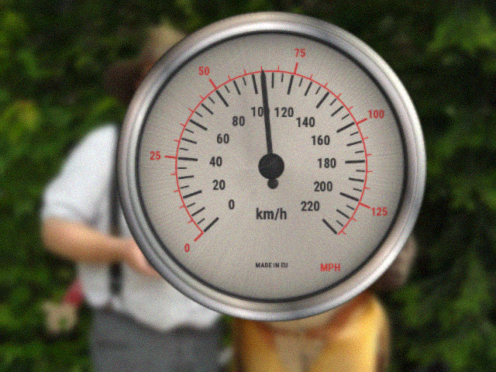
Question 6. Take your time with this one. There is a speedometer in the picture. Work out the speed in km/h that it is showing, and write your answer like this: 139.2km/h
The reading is 105km/h
